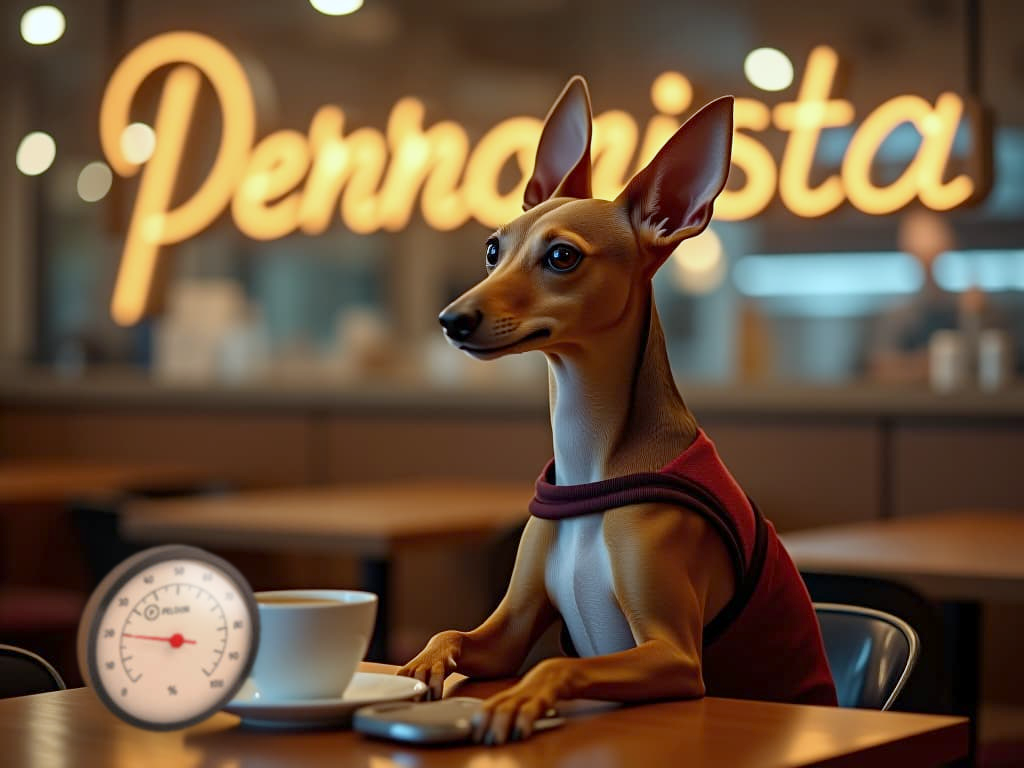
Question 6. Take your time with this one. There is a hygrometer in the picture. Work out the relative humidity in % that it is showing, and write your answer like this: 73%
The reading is 20%
